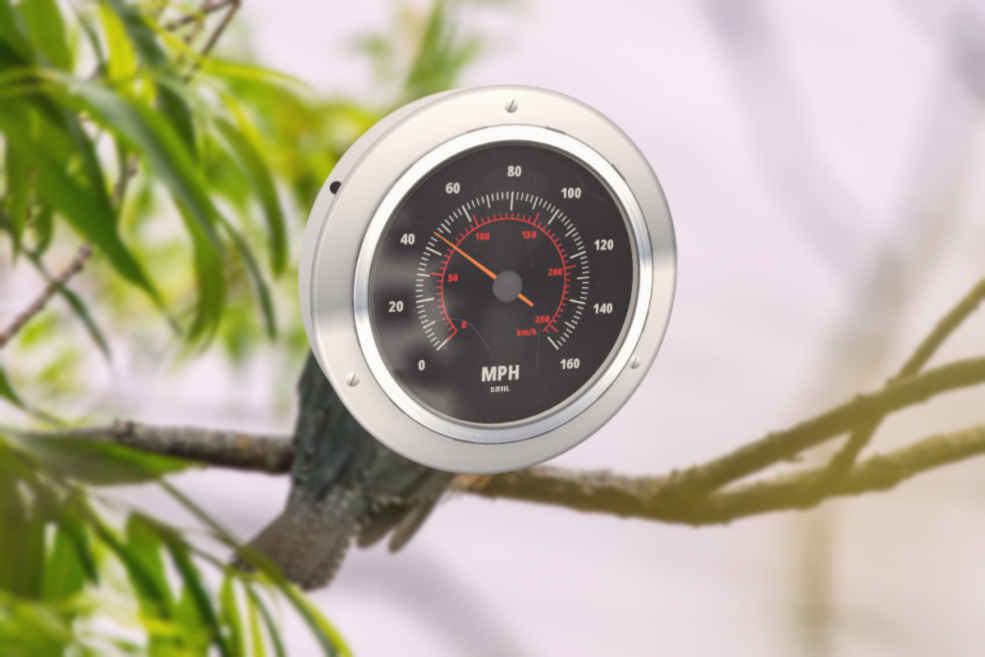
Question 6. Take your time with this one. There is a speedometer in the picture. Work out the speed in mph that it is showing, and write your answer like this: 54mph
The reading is 46mph
